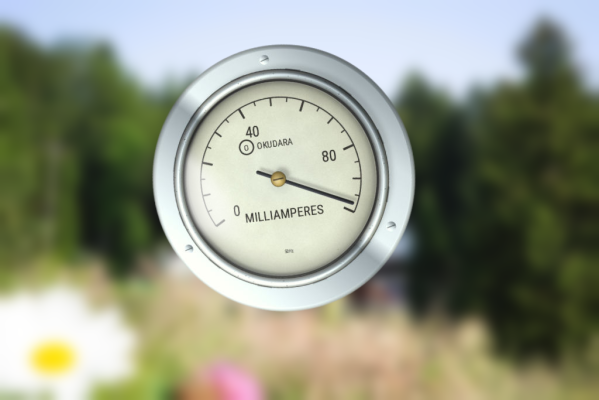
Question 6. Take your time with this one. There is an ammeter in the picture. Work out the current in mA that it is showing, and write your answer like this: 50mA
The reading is 97.5mA
